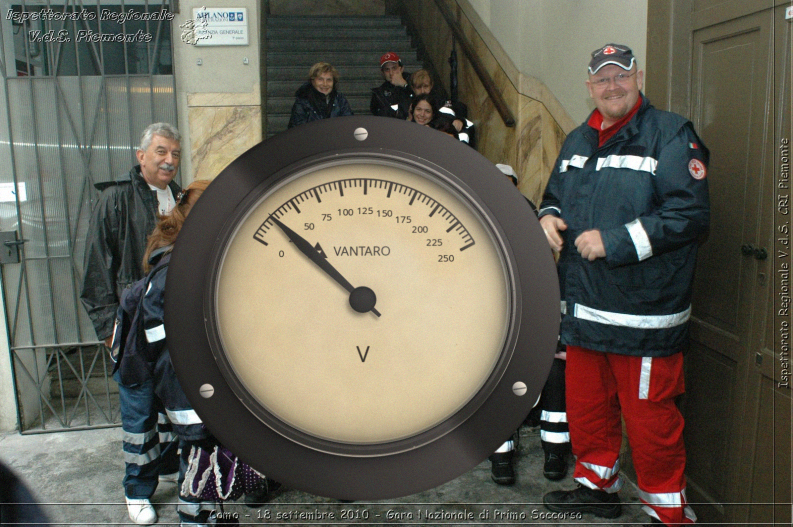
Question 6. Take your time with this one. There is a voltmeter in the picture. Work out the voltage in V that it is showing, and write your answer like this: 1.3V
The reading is 25V
